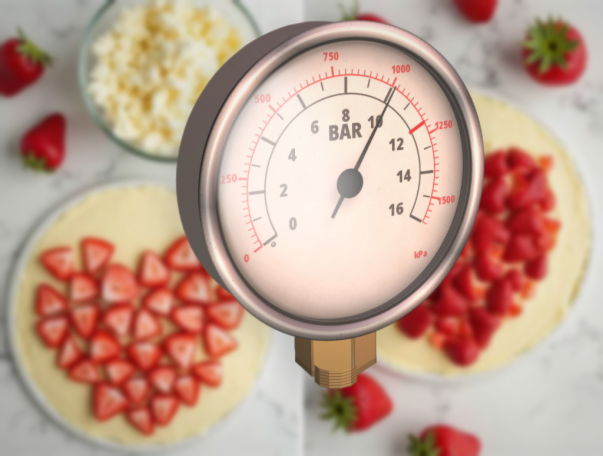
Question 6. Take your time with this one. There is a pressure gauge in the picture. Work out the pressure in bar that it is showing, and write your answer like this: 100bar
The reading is 10bar
